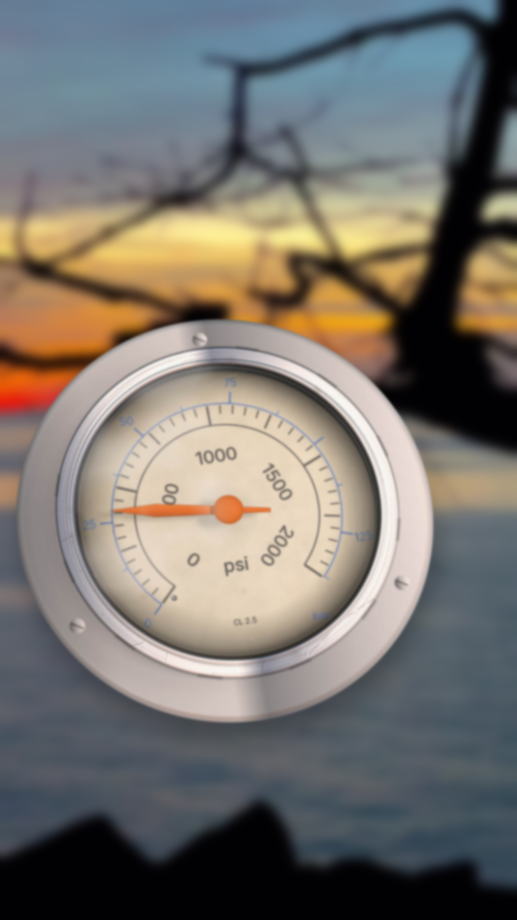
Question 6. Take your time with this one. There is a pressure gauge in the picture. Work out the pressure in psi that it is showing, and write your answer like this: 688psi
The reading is 400psi
